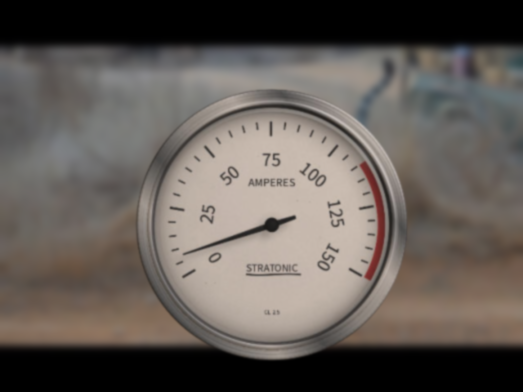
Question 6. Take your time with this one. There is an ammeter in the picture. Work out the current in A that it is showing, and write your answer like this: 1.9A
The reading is 7.5A
